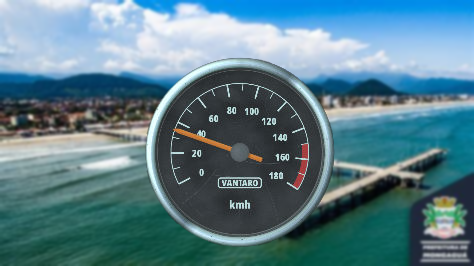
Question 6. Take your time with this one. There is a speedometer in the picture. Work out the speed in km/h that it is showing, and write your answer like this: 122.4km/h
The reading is 35km/h
